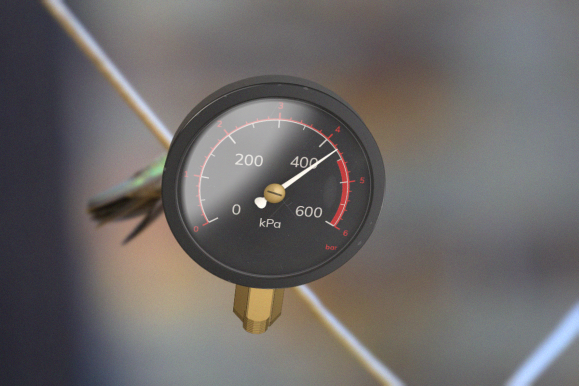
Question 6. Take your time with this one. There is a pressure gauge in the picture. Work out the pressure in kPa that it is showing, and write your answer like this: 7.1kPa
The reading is 425kPa
